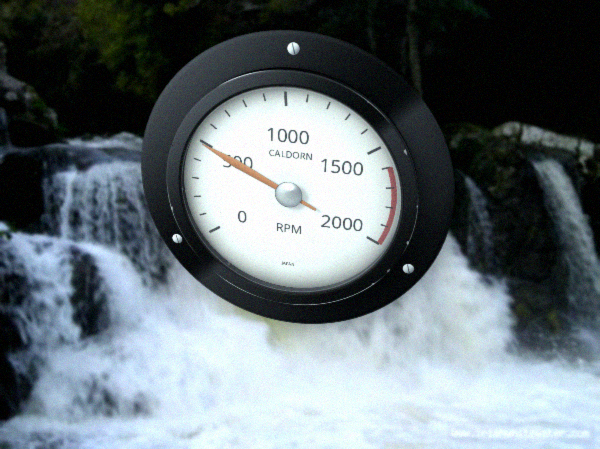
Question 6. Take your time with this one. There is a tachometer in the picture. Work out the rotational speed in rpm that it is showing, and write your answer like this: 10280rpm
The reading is 500rpm
